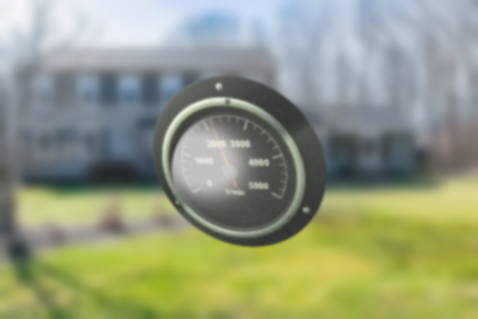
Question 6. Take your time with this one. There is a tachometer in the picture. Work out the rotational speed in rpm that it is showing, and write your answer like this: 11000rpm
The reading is 2200rpm
